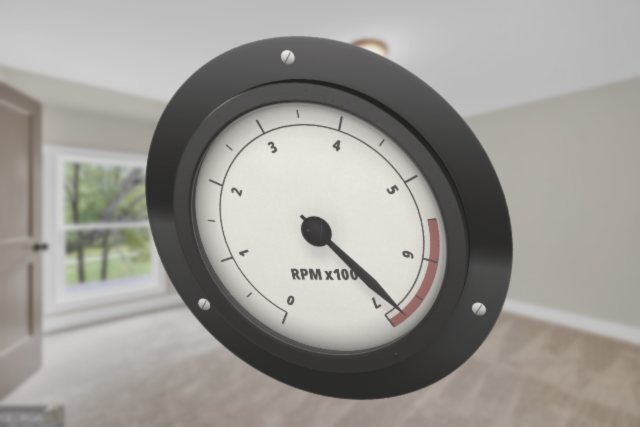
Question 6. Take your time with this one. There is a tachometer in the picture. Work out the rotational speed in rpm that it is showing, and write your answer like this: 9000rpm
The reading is 6750rpm
